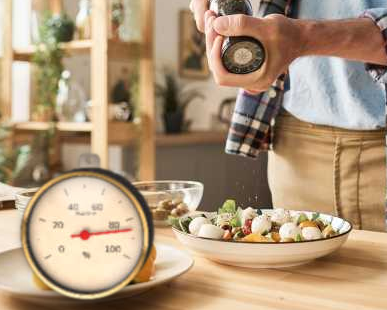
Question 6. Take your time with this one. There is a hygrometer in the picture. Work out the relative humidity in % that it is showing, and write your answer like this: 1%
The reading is 85%
